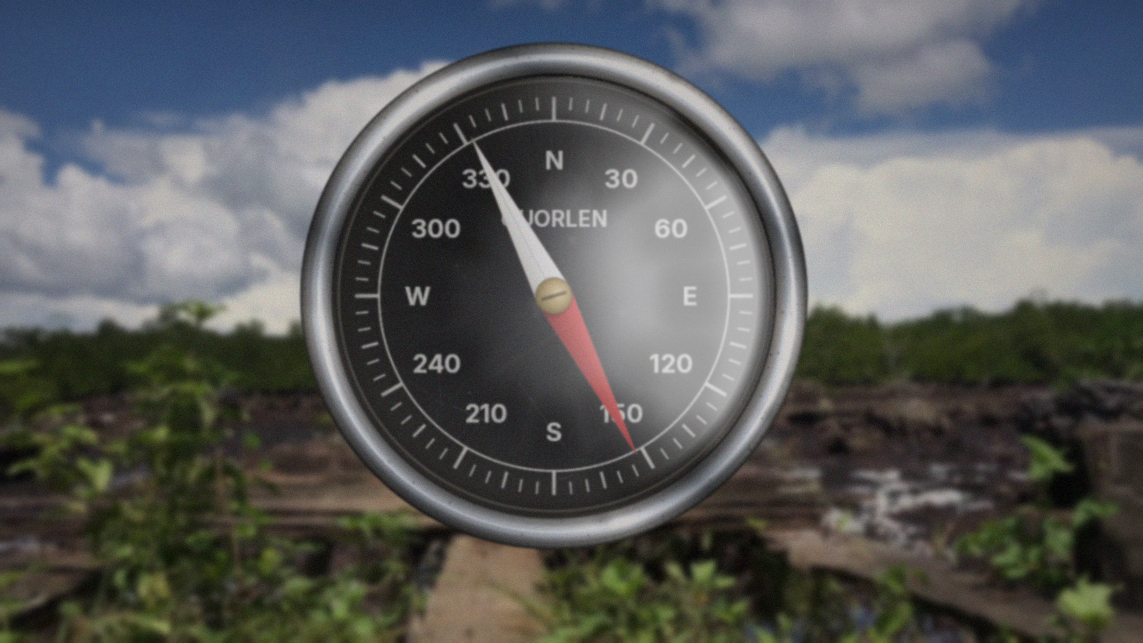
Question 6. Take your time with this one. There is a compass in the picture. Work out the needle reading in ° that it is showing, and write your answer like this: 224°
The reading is 152.5°
